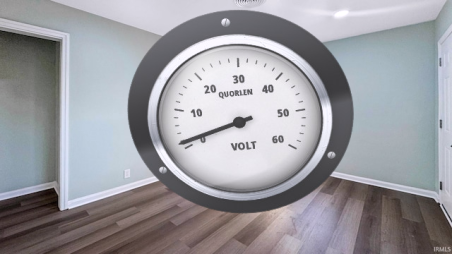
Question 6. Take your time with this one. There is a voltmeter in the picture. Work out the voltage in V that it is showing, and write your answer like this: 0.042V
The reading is 2V
